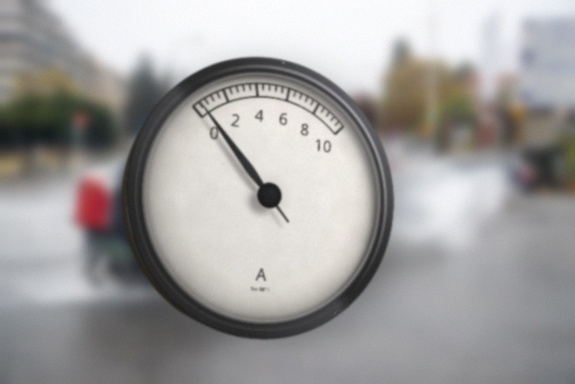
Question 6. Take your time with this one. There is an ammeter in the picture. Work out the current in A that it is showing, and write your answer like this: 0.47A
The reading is 0.4A
